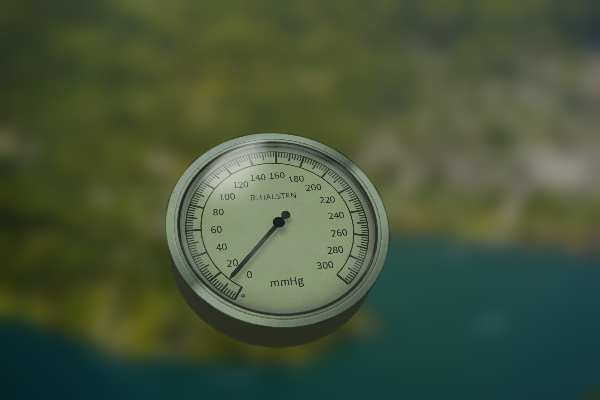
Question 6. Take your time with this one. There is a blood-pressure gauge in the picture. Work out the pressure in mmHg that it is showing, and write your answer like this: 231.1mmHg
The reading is 10mmHg
